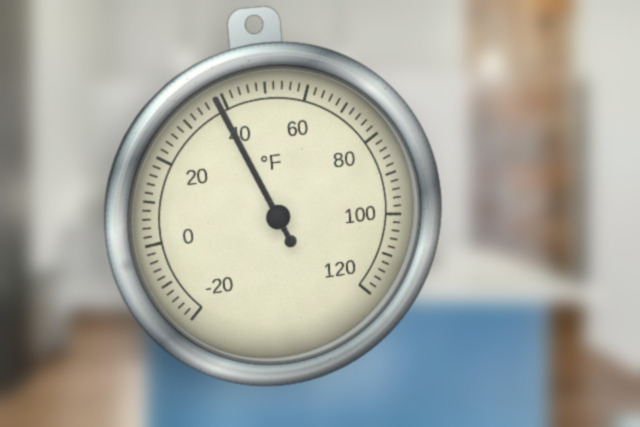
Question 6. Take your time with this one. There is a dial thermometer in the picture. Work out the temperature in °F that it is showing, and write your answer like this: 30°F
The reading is 38°F
